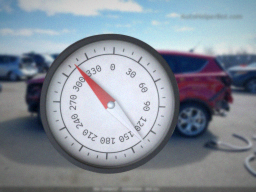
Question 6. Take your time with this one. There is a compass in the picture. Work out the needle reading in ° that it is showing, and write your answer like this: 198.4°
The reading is 315°
